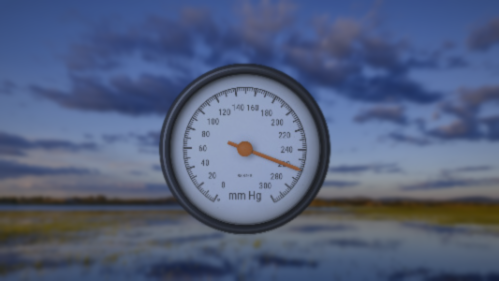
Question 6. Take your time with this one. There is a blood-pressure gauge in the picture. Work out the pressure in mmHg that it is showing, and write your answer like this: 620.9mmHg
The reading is 260mmHg
